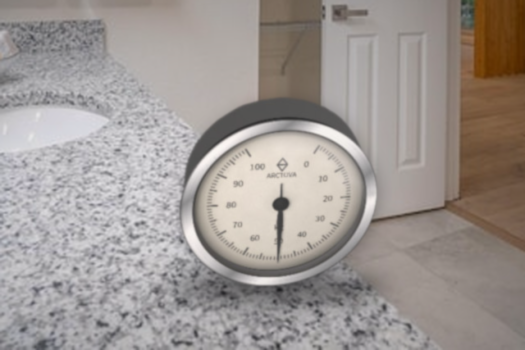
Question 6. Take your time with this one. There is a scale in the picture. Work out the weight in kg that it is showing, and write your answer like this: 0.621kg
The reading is 50kg
